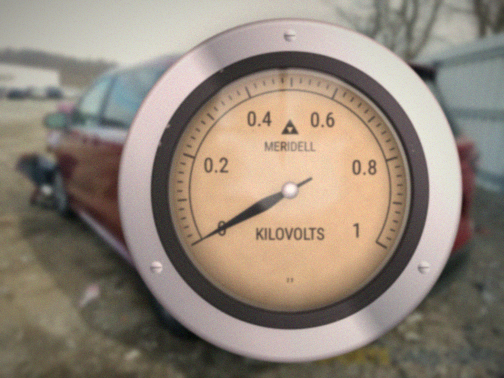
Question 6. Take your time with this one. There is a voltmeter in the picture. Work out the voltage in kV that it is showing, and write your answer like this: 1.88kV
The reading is 0kV
